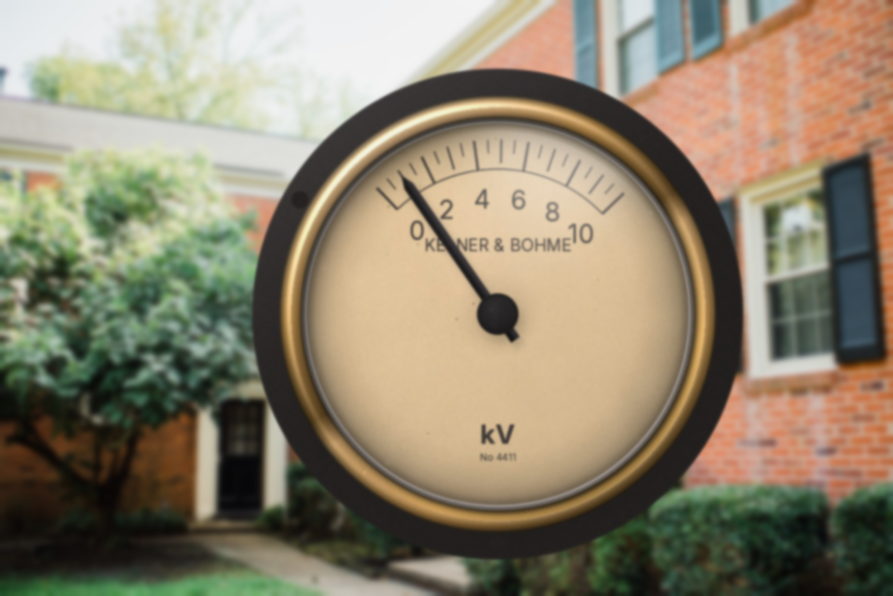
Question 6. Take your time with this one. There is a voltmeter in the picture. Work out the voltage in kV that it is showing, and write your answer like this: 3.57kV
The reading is 1kV
